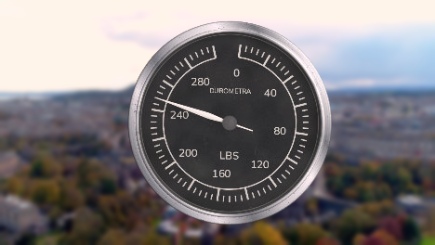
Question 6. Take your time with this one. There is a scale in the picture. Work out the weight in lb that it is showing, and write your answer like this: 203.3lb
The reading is 248lb
